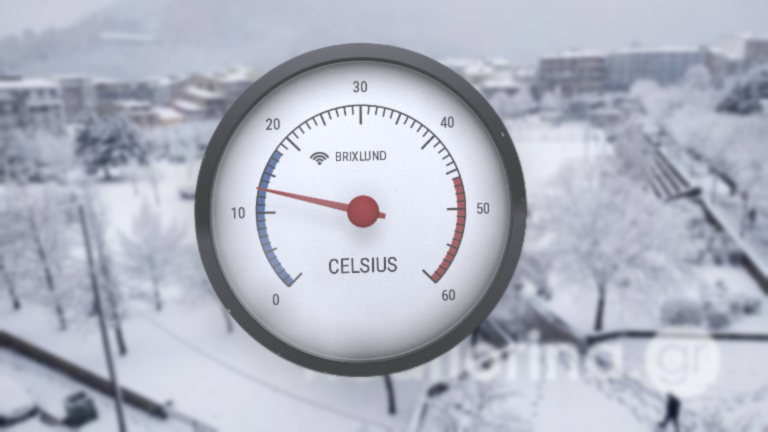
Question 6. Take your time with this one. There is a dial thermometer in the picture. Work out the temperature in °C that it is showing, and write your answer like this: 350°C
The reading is 13°C
